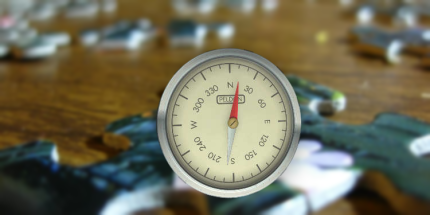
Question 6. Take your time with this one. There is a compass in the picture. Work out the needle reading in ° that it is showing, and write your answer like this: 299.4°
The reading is 10°
